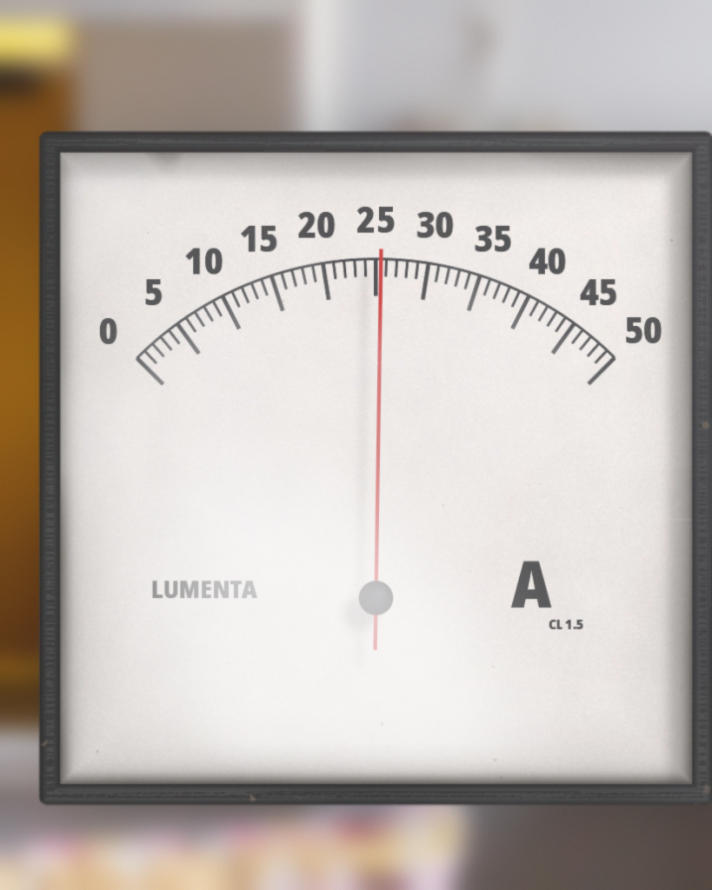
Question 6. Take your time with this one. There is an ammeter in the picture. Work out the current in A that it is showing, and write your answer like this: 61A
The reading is 25.5A
